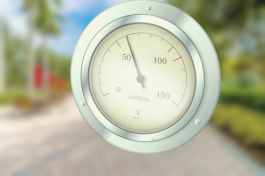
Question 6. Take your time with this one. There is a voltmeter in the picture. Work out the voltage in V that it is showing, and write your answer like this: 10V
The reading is 60V
